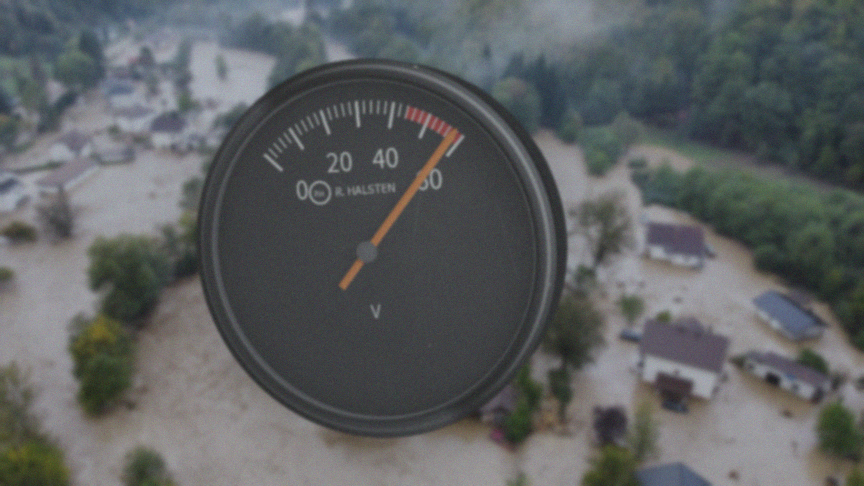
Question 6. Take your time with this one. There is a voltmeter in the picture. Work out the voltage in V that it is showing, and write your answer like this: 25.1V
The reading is 58V
